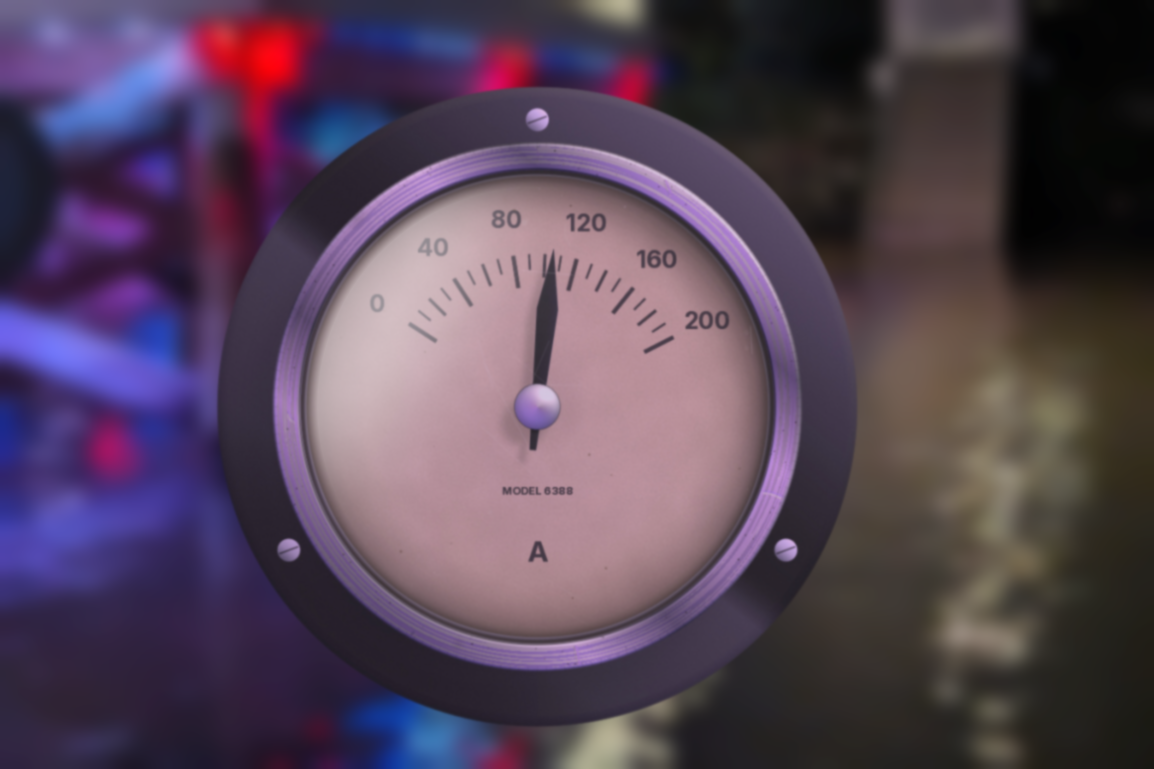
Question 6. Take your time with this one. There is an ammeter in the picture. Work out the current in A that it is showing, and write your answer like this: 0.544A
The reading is 105A
